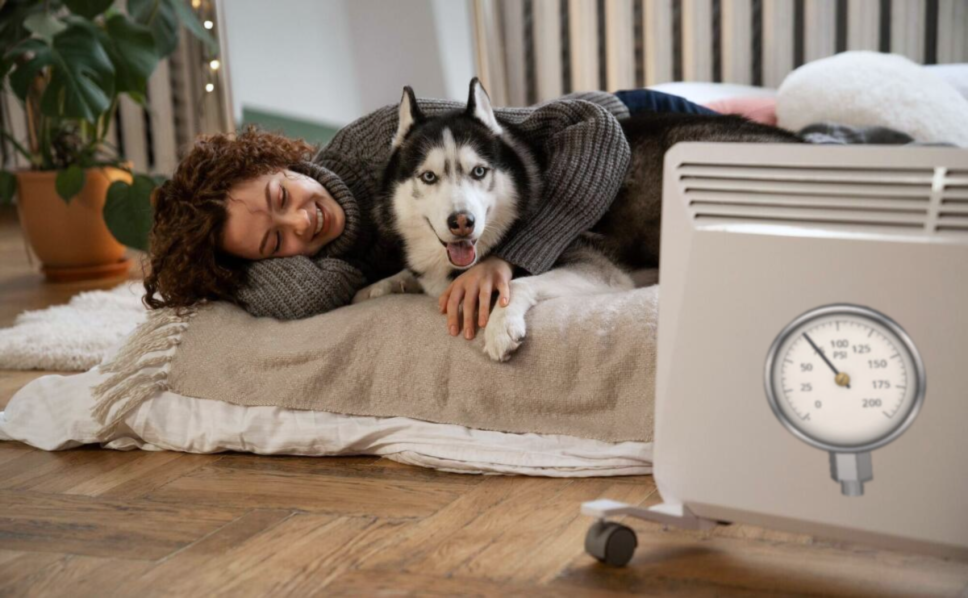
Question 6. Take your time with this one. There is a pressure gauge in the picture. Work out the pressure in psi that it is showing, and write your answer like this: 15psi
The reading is 75psi
